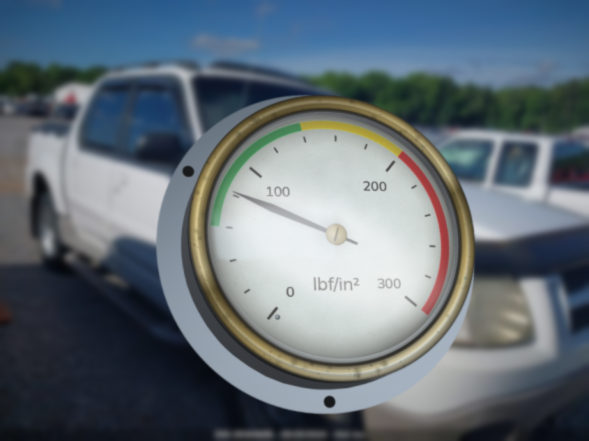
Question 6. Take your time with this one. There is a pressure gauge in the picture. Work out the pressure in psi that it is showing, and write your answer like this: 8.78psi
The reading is 80psi
